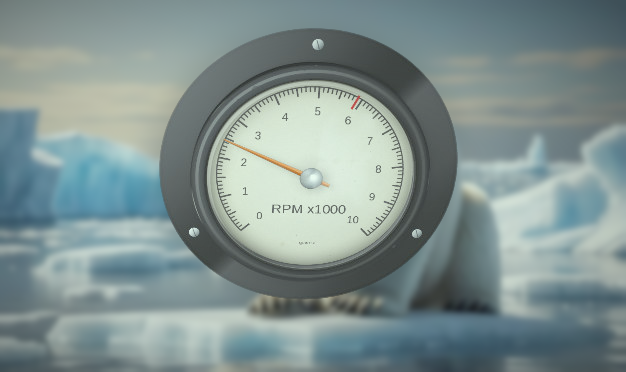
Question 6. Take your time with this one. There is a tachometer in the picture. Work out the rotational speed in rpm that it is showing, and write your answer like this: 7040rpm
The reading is 2500rpm
